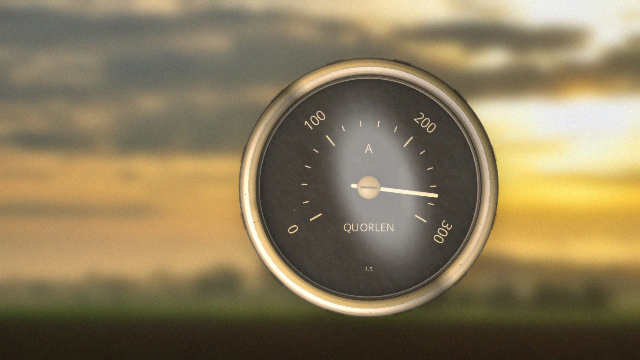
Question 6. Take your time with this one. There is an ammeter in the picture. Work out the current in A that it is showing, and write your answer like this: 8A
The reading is 270A
